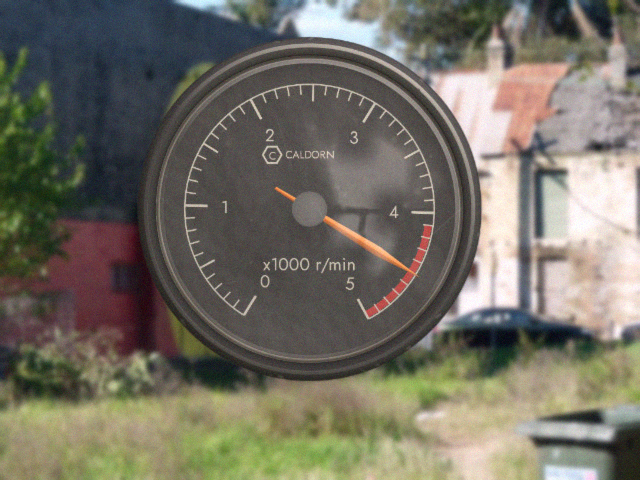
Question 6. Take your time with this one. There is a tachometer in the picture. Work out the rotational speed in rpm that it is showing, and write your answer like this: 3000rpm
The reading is 4500rpm
